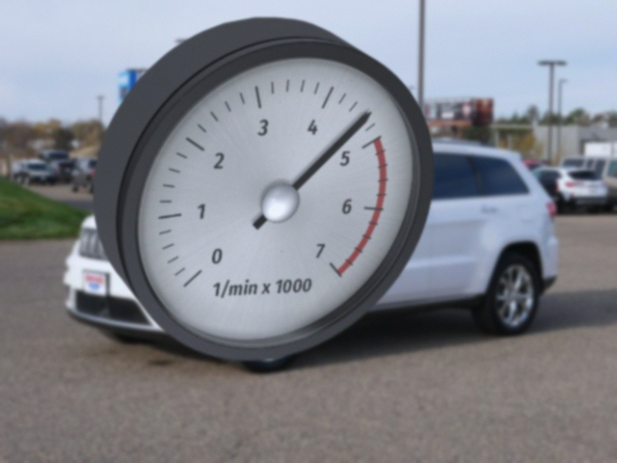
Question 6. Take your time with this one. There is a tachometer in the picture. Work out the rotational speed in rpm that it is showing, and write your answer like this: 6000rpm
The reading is 4600rpm
